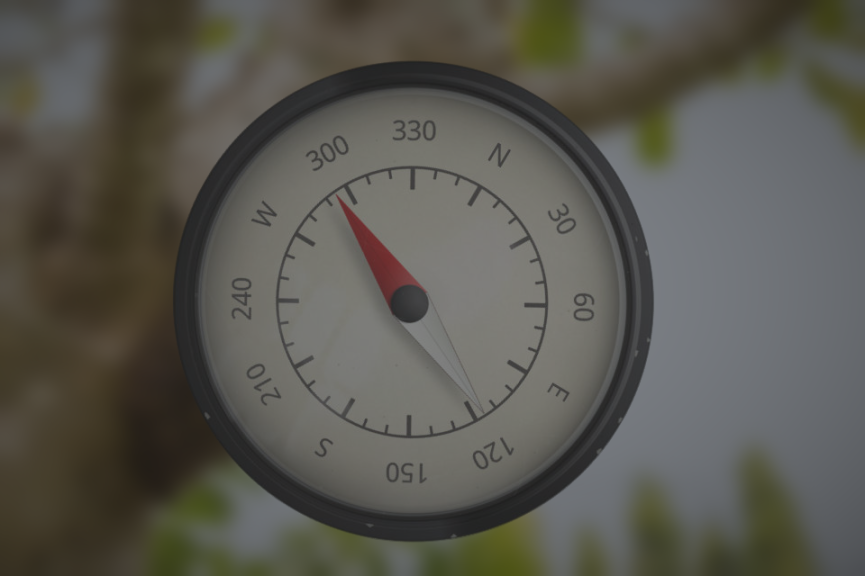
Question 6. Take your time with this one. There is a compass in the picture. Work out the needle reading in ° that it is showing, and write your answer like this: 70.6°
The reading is 295°
